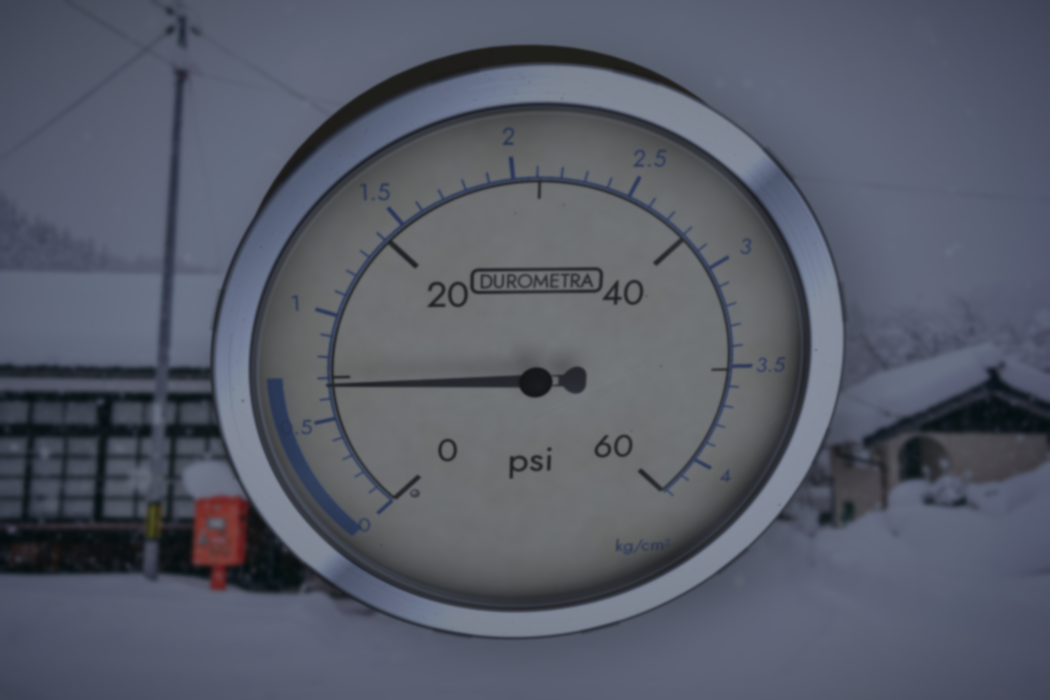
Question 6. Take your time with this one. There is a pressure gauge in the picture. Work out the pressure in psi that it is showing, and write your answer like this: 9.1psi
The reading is 10psi
